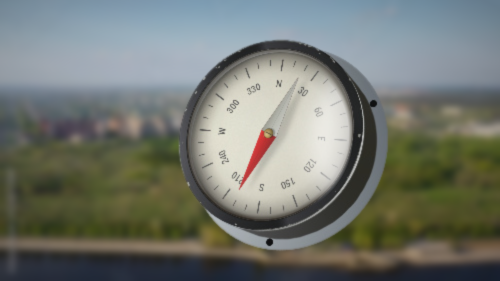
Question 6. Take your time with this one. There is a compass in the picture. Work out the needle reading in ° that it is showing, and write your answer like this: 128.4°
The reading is 200°
